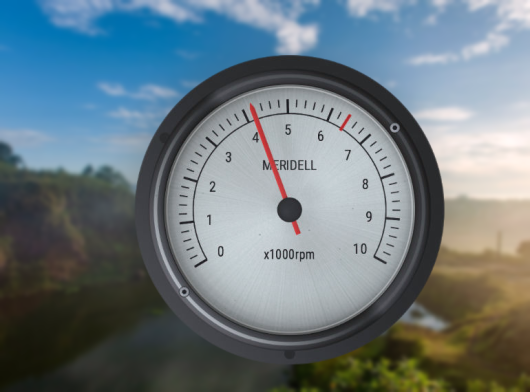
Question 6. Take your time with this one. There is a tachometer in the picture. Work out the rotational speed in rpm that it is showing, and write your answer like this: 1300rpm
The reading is 4200rpm
